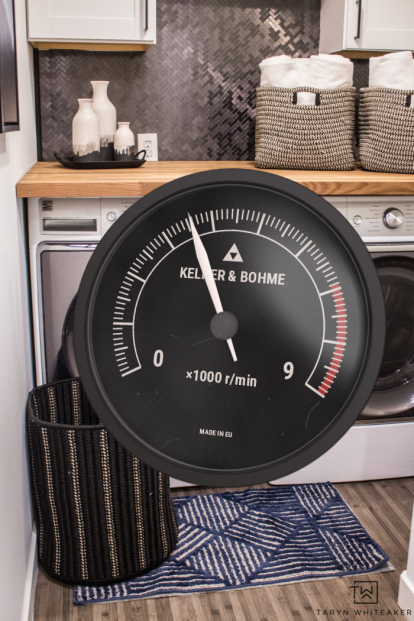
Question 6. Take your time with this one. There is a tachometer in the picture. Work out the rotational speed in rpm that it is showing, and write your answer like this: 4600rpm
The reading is 3600rpm
